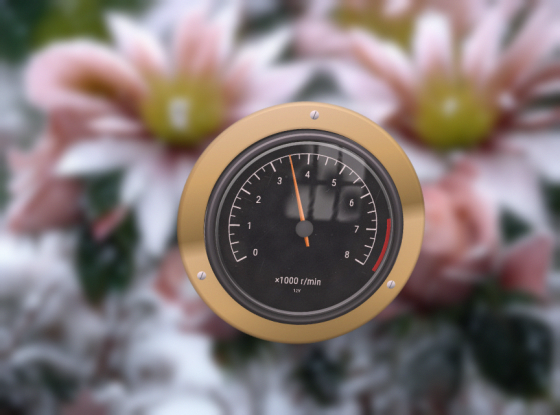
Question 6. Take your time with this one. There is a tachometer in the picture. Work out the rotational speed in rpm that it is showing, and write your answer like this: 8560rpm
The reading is 3500rpm
